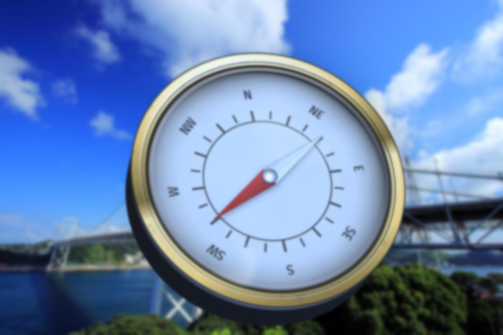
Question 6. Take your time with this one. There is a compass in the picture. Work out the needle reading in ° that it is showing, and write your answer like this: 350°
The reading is 240°
